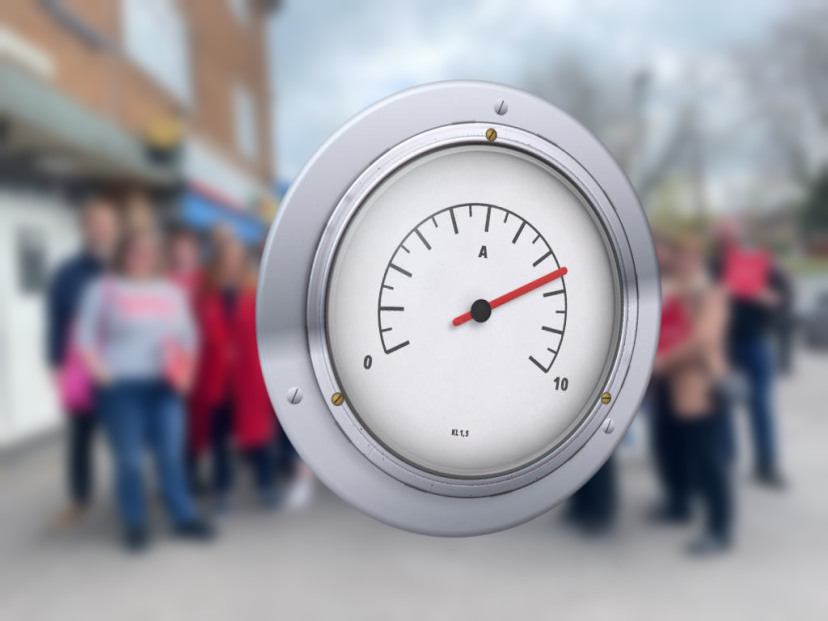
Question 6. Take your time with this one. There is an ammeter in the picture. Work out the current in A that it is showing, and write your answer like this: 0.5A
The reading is 7.5A
